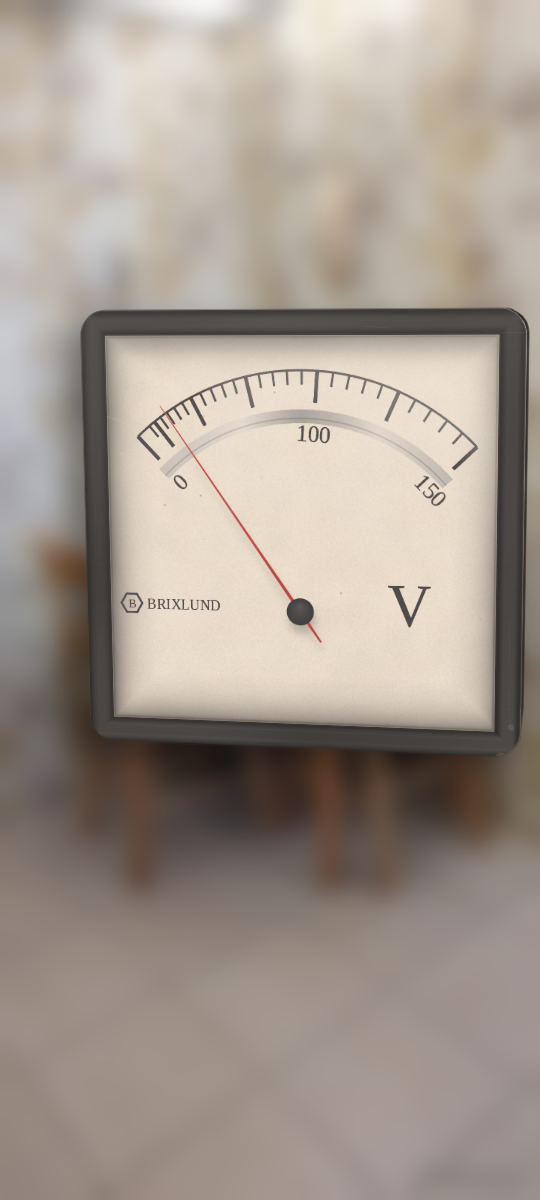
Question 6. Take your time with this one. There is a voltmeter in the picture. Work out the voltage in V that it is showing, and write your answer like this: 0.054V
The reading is 35V
